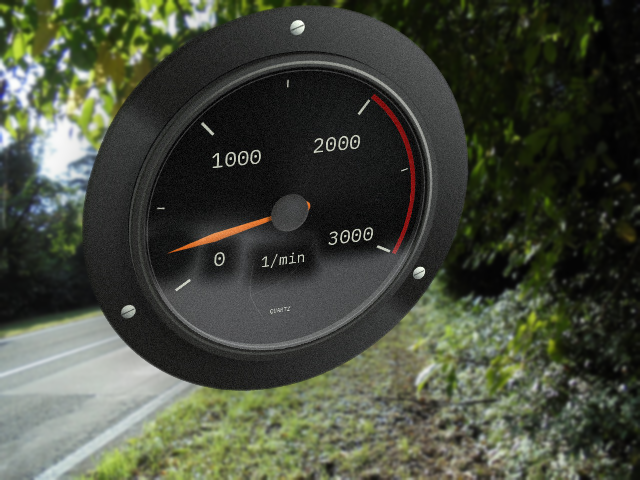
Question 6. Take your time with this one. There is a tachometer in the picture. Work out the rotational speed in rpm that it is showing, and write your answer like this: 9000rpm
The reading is 250rpm
